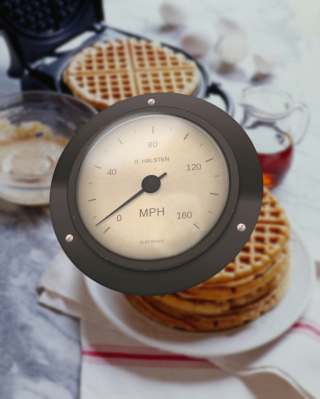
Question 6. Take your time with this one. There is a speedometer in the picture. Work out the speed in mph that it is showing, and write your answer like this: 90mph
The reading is 5mph
